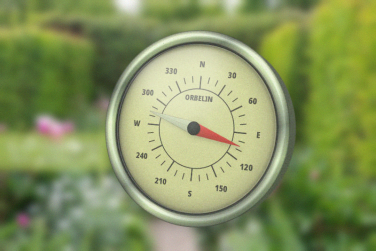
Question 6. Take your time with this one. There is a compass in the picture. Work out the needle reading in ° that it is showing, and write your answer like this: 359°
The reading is 105°
